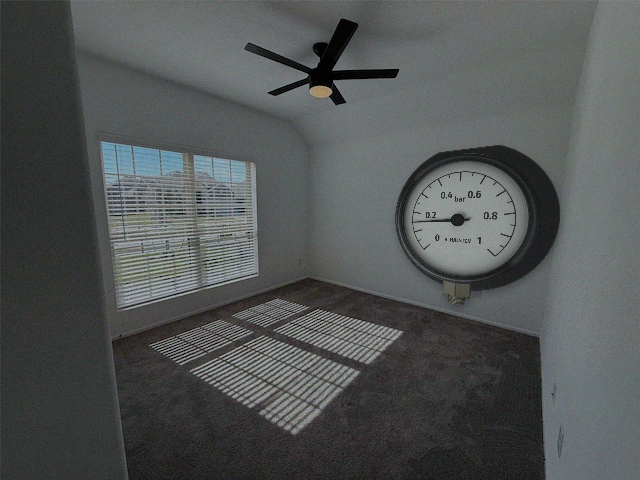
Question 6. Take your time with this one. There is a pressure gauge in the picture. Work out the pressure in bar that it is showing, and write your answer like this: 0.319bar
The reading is 0.15bar
